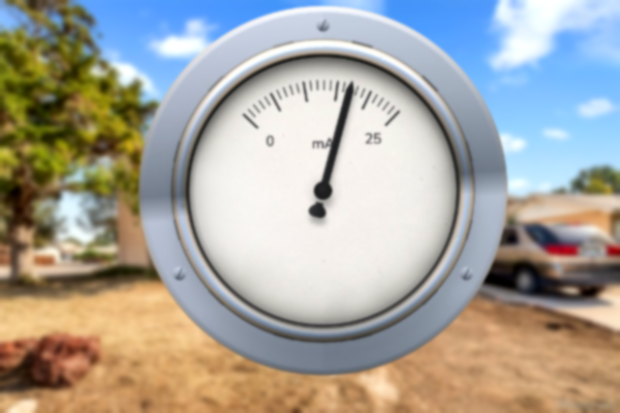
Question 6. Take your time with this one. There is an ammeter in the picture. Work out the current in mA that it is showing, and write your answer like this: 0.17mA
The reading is 17mA
